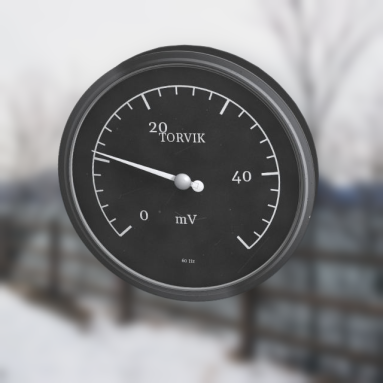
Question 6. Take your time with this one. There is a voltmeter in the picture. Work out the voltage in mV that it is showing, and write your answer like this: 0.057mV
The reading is 11mV
